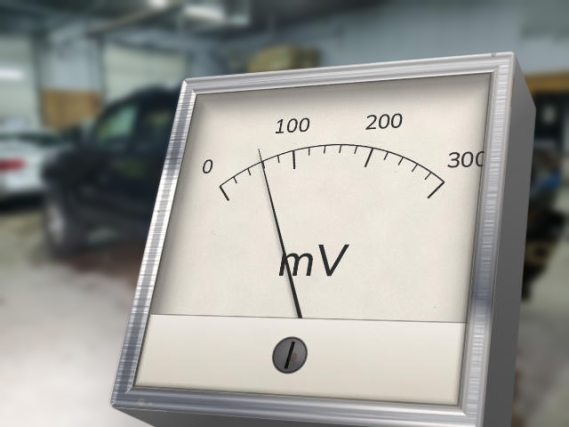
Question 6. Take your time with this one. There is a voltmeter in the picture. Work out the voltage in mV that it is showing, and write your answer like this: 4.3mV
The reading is 60mV
